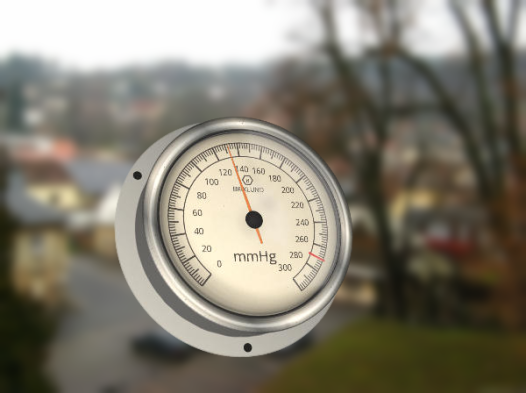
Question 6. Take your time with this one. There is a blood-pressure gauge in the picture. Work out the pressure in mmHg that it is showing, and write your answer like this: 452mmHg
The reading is 130mmHg
